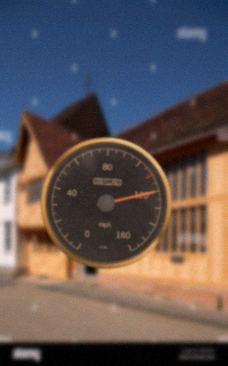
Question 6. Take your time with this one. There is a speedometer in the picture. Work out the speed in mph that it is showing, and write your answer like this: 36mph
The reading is 120mph
